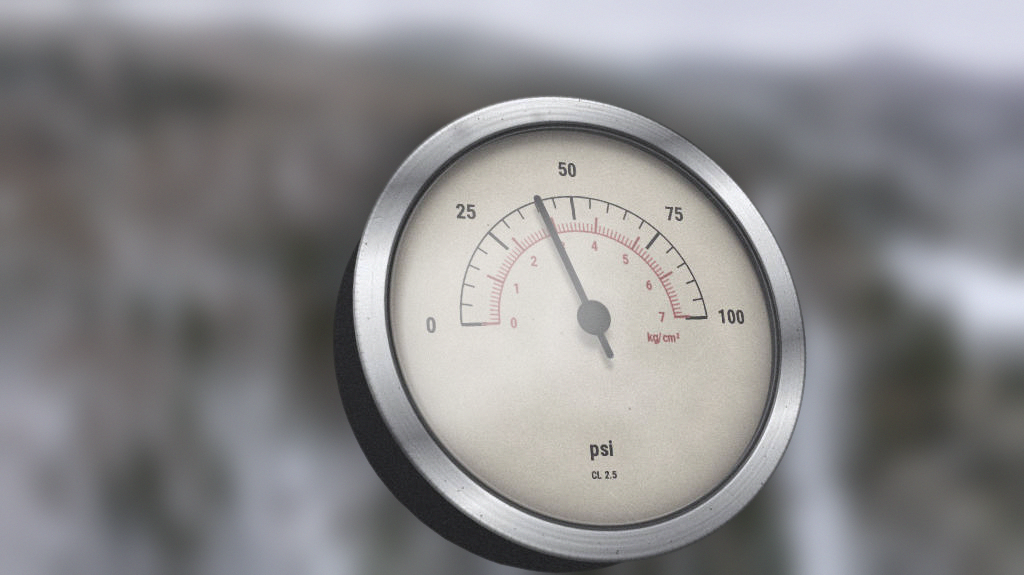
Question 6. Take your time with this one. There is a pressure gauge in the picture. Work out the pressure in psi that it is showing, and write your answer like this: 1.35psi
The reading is 40psi
